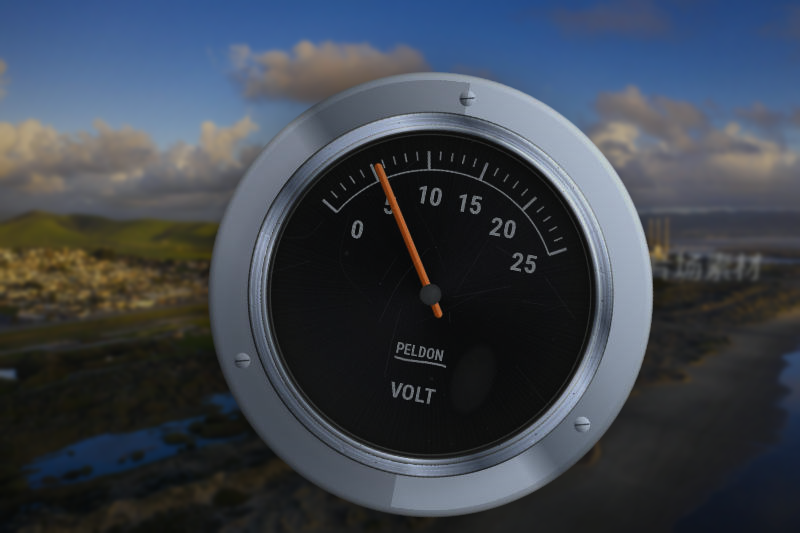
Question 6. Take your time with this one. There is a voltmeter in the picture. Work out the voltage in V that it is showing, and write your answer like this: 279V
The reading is 5.5V
